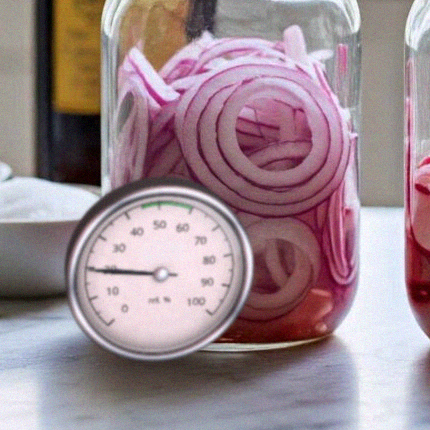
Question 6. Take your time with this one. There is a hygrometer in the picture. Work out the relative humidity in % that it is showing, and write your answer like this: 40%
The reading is 20%
